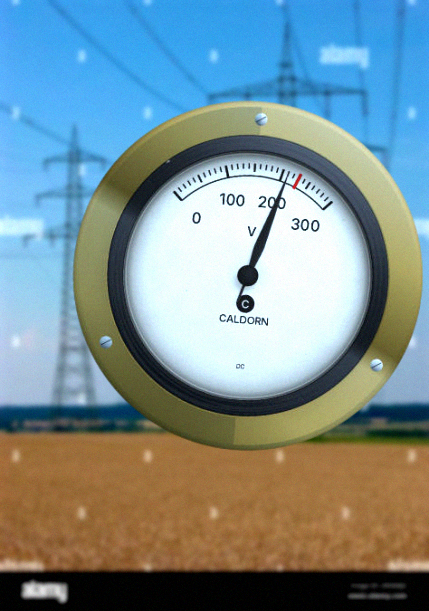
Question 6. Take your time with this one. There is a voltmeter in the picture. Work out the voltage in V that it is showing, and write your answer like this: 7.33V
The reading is 210V
